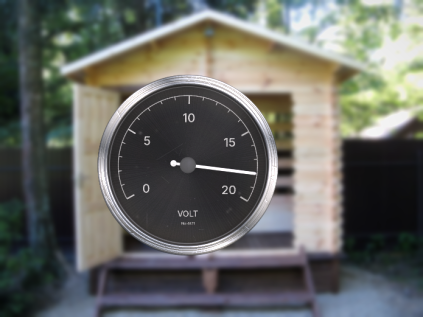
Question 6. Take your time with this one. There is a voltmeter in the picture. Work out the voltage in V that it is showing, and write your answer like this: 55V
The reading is 18V
